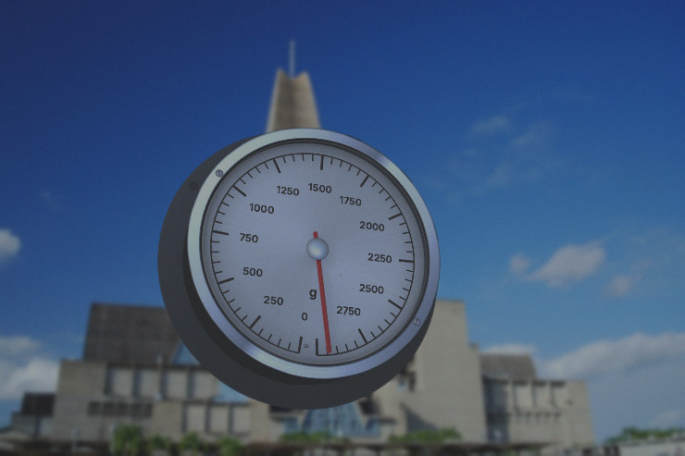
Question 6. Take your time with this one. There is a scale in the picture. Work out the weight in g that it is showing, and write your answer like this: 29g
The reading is 2950g
